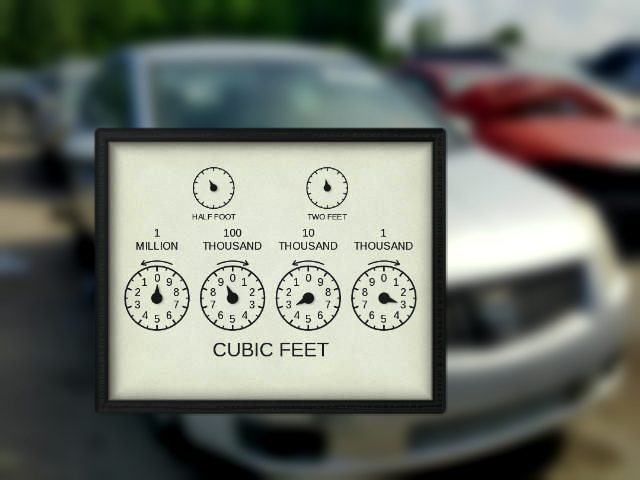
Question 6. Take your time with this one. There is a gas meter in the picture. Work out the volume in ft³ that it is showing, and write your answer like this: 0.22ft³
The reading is 993300ft³
